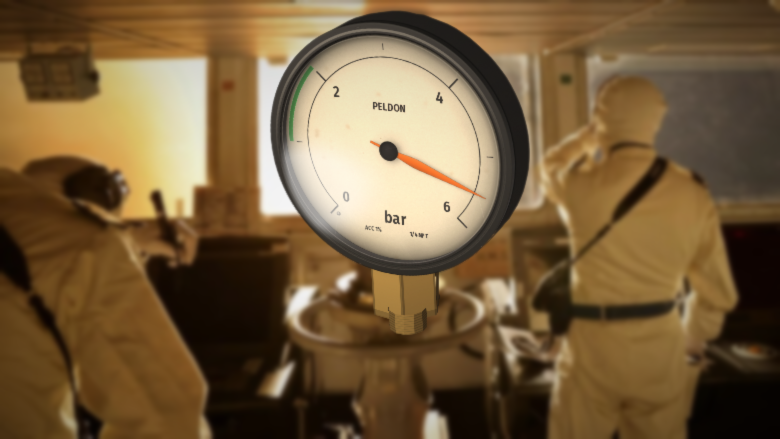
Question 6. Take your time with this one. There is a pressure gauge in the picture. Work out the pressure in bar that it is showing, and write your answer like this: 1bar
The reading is 5.5bar
